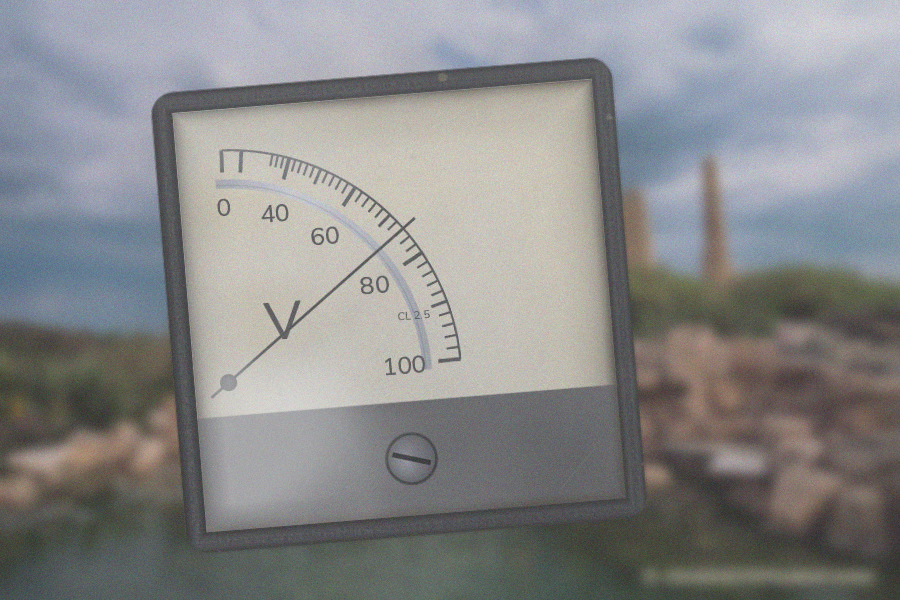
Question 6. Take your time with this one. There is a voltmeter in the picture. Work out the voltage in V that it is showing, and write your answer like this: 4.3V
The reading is 74V
